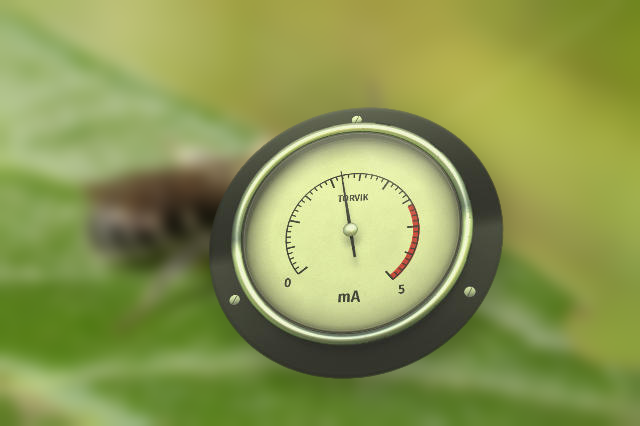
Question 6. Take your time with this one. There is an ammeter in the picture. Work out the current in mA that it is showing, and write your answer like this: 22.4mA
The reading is 2.2mA
